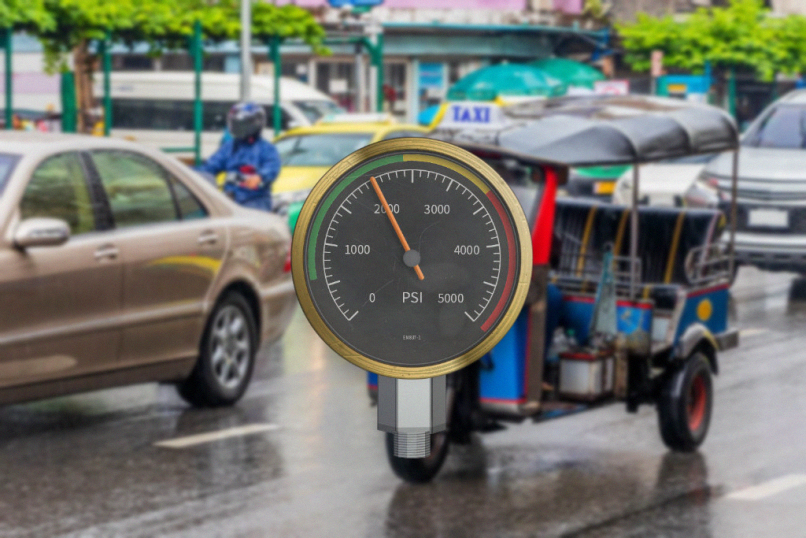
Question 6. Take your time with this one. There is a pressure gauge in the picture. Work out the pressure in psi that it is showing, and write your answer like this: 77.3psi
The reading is 2000psi
